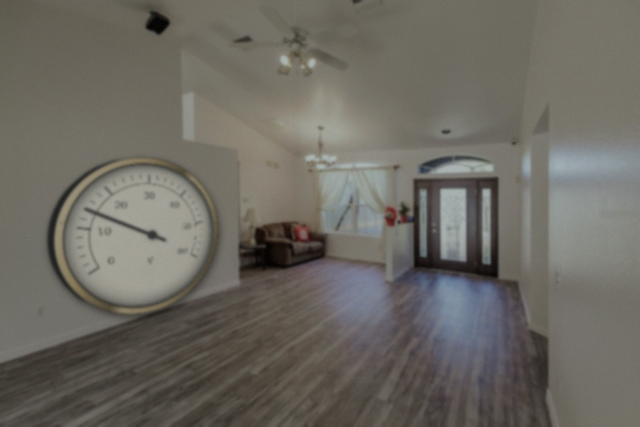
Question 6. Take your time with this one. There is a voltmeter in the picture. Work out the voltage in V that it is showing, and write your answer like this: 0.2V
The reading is 14V
